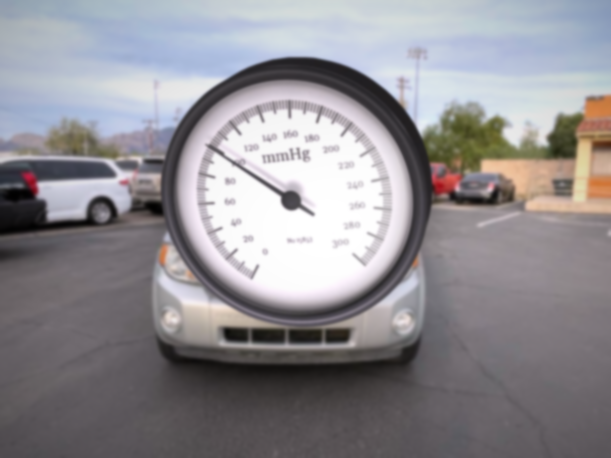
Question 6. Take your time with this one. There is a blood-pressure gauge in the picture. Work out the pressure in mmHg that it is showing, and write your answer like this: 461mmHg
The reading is 100mmHg
